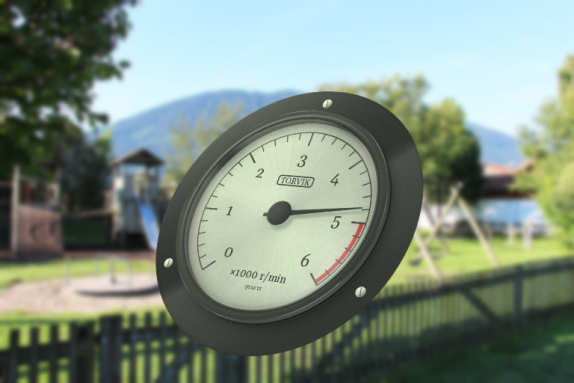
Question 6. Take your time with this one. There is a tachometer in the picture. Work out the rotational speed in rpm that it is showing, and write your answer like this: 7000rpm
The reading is 4800rpm
